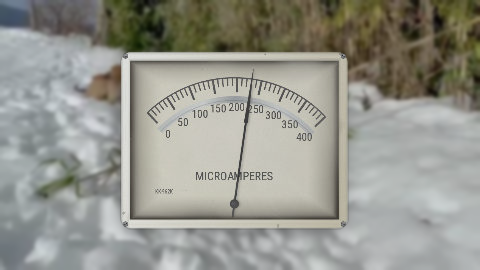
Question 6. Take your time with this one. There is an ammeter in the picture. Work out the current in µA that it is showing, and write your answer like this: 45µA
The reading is 230µA
